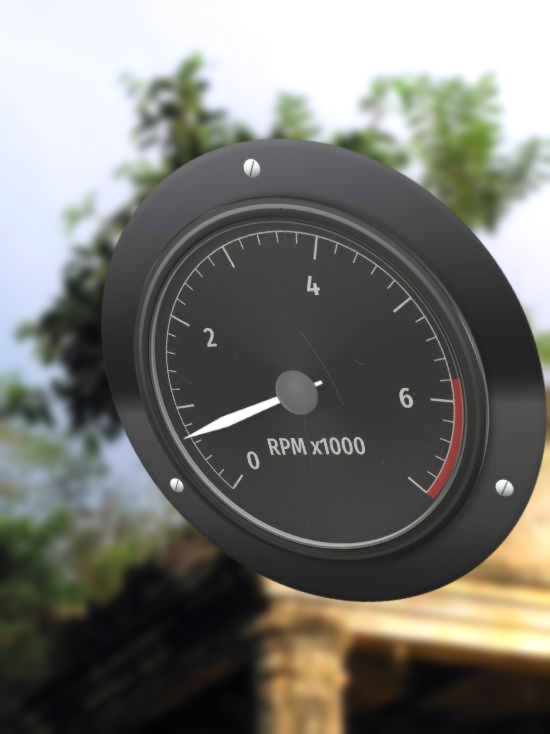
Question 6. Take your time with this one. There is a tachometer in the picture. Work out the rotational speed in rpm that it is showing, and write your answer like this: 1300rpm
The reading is 700rpm
